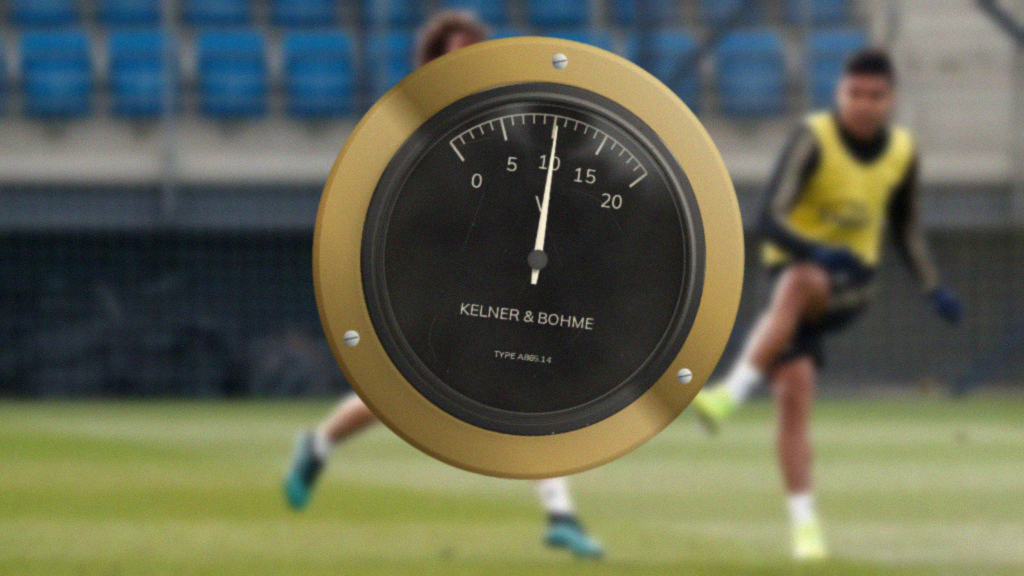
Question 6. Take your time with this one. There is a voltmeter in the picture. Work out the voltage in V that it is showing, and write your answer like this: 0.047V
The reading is 10V
